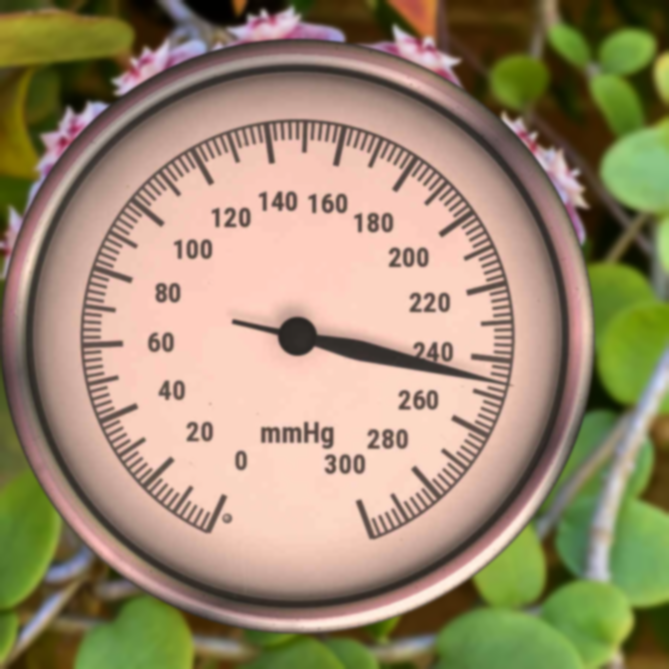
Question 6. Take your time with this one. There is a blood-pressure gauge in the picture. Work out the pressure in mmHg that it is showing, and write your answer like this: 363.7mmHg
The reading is 246mmHg
